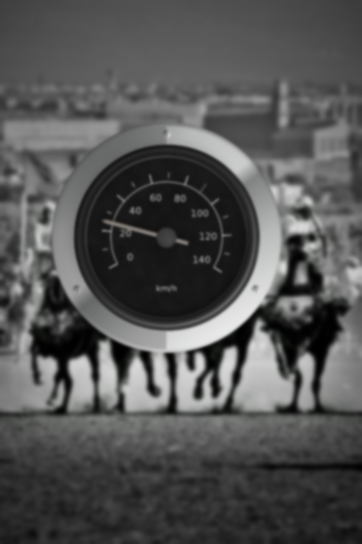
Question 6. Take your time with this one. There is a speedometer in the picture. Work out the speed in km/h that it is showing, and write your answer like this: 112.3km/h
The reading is 25km/h
